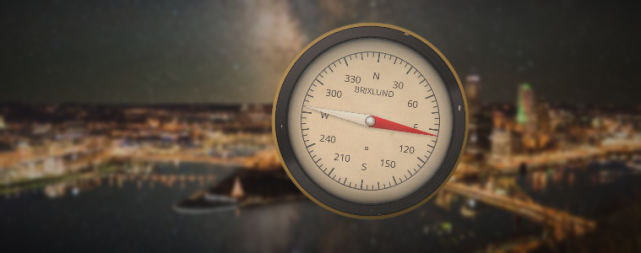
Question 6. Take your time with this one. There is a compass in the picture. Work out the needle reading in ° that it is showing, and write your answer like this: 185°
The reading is 95°
